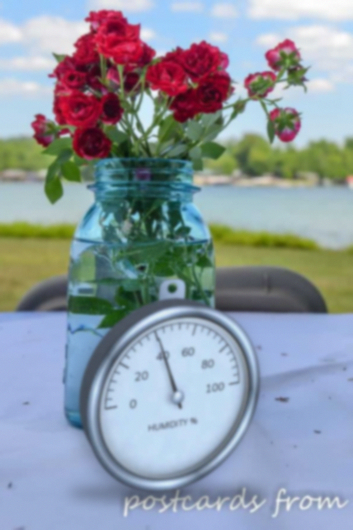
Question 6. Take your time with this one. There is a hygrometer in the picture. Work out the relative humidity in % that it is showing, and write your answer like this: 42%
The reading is 40%
